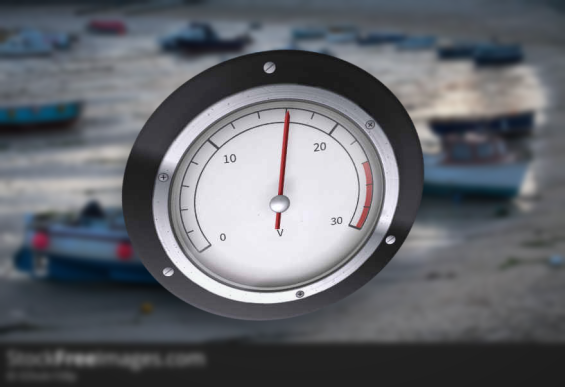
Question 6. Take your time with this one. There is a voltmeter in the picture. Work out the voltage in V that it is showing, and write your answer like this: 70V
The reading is 16V
